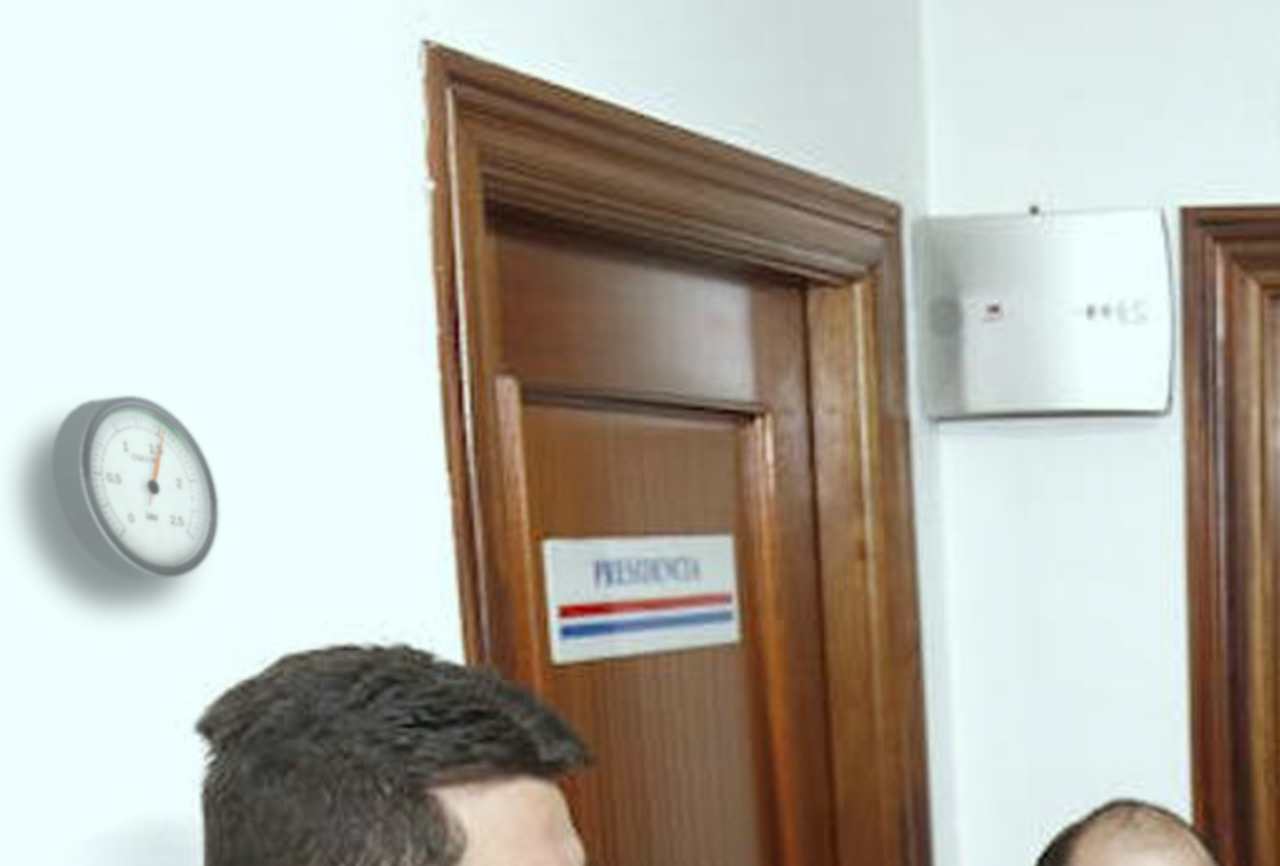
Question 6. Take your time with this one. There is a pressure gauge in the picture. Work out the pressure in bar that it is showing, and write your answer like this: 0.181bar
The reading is 1.5bar
